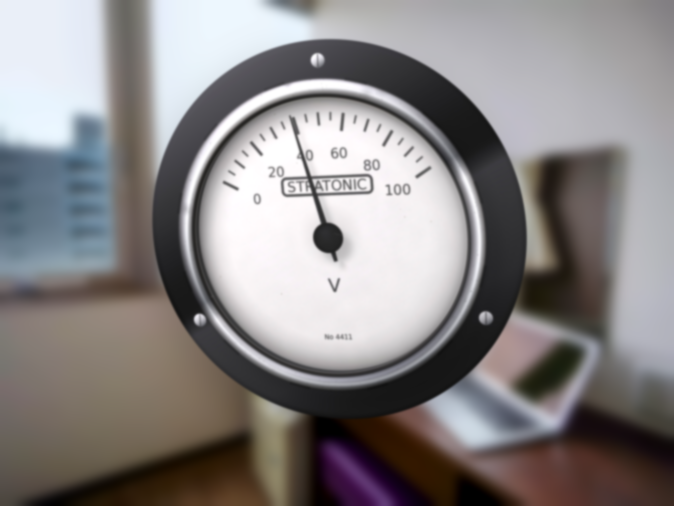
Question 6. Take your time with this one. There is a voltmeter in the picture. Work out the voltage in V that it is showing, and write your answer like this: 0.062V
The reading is 40V
